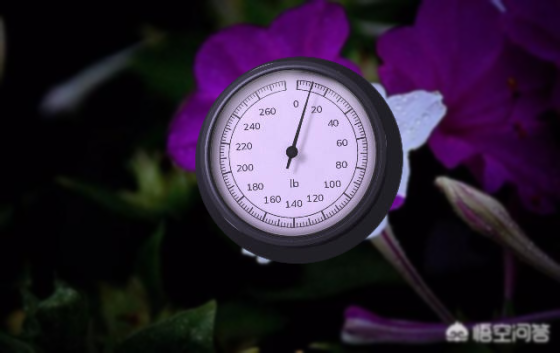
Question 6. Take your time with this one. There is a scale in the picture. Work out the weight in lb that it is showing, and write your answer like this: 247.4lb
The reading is 10lb
